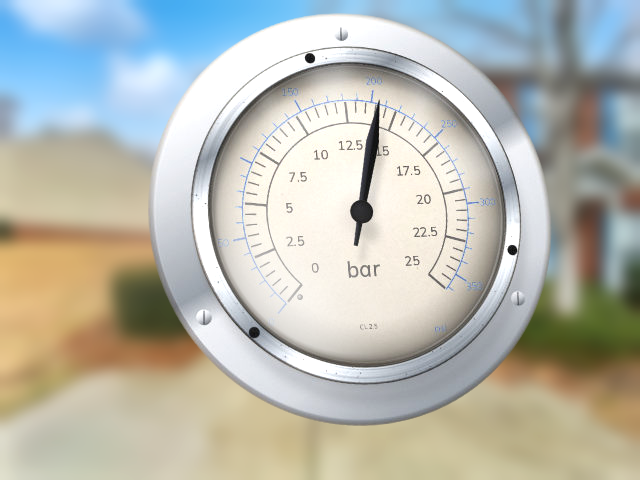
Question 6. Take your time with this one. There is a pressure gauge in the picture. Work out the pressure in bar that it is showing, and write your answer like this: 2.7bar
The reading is 14bar
